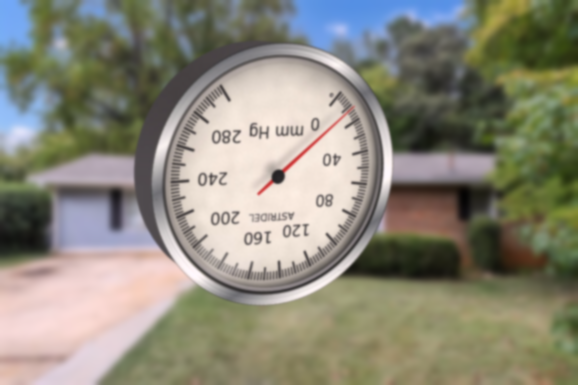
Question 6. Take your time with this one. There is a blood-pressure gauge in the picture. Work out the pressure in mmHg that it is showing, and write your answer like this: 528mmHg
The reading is 10mmHg
